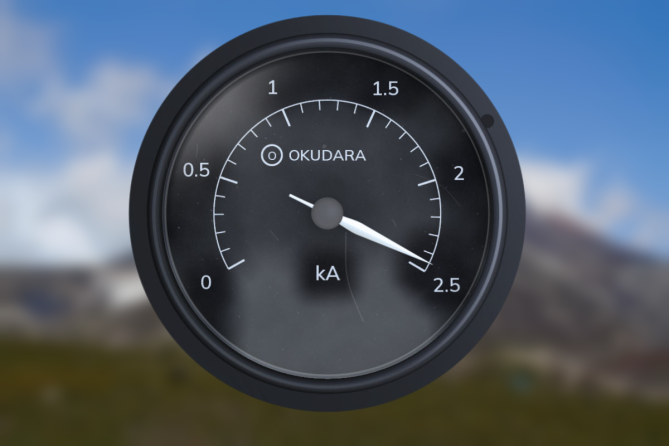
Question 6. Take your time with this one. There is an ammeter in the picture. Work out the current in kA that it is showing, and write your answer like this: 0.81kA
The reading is 2.45kA
